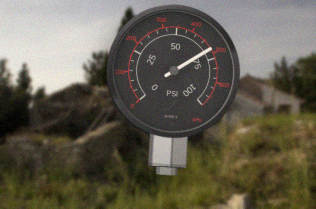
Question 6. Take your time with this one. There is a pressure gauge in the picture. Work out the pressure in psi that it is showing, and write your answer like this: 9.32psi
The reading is 70psi
